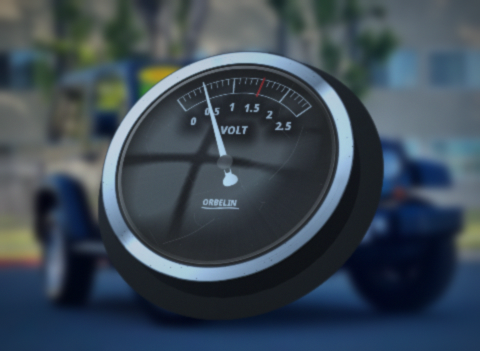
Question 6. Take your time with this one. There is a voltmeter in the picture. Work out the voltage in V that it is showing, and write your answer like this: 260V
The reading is 0.5V
